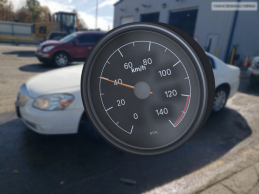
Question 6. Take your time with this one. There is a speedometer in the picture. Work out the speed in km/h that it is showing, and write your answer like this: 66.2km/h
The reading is 40km/h
